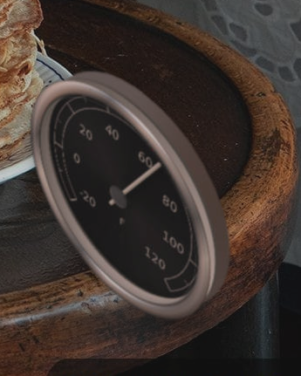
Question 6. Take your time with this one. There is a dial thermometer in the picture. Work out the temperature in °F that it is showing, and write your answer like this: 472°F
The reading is 65°F
